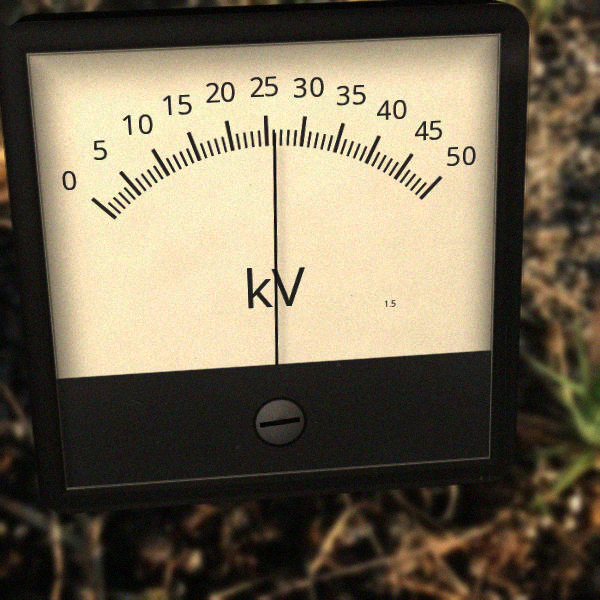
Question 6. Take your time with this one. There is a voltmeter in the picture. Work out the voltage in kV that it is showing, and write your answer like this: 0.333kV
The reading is 26kV
